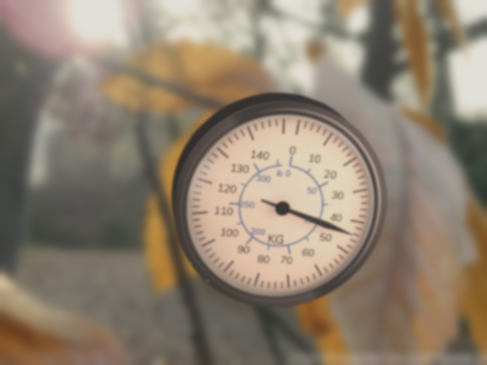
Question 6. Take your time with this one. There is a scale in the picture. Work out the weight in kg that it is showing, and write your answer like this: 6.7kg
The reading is 44kg
